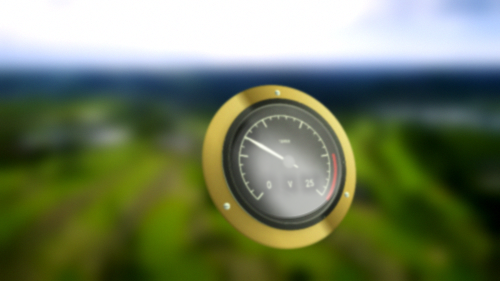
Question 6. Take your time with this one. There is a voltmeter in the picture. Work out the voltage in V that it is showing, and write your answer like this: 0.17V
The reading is 7V
